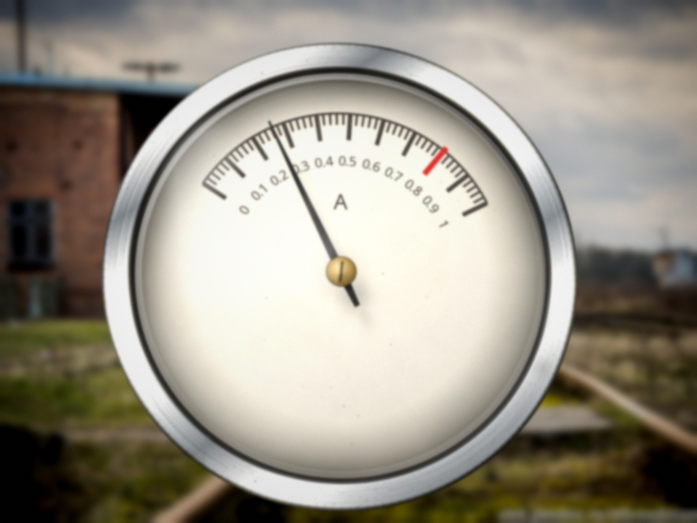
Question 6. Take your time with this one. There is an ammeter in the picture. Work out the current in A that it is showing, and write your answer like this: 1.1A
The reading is 0.26A
